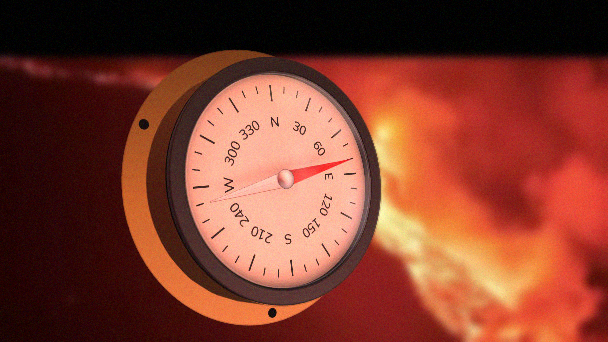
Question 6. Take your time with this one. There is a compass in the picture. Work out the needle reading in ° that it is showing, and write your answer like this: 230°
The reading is 80°
